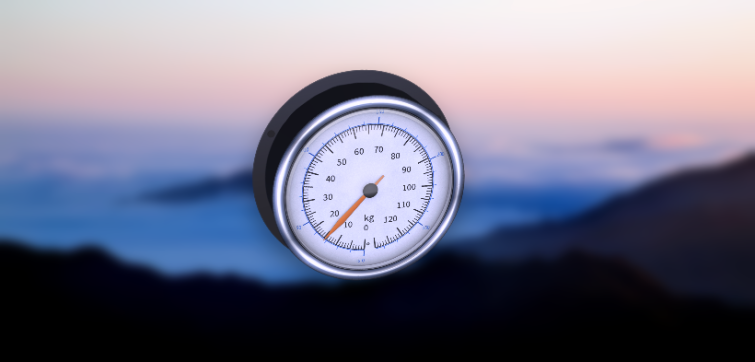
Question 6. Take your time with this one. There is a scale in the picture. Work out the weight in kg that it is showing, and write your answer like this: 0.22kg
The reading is 15kg
